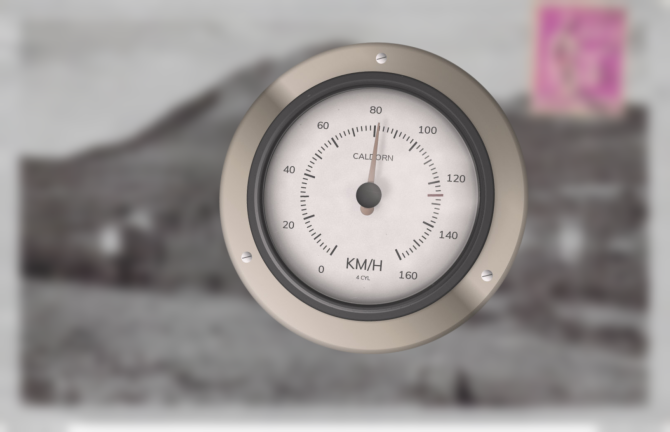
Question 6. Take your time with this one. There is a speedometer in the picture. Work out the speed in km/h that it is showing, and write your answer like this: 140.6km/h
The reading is 82km/h
